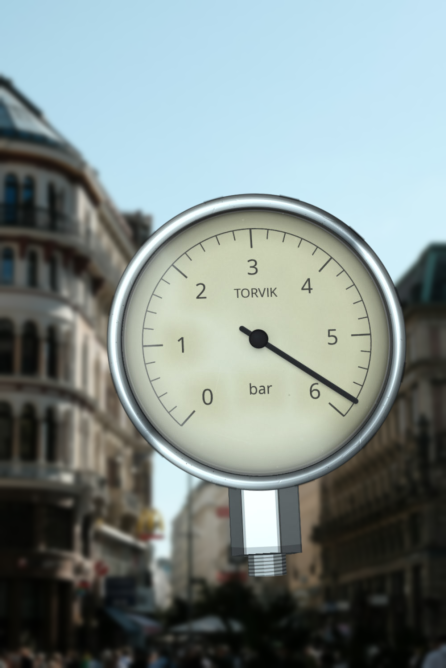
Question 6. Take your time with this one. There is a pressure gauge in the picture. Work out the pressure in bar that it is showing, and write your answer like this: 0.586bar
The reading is 5.8bar
